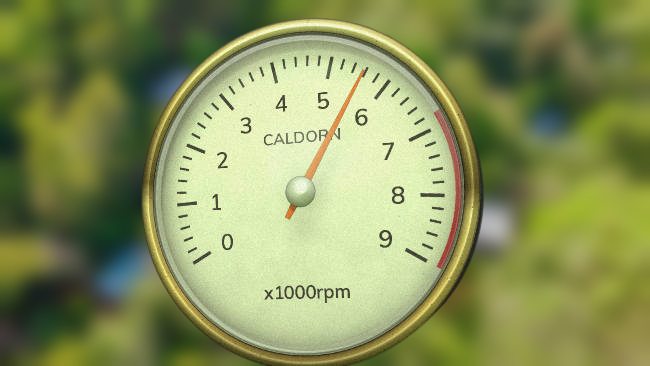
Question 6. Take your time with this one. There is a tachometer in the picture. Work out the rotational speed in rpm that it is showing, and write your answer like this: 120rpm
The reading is 5600rpm
